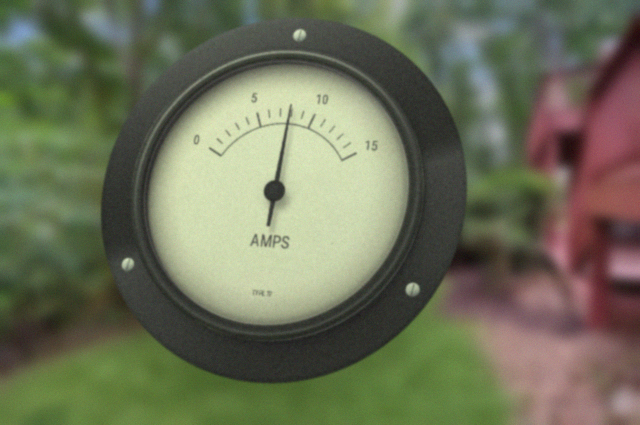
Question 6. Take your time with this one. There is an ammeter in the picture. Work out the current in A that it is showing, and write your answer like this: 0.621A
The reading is 8A
